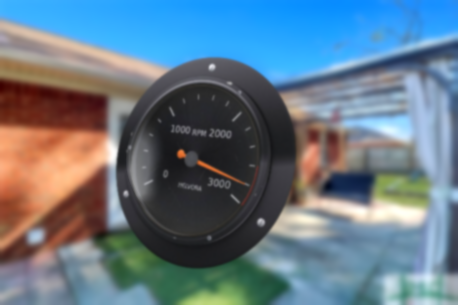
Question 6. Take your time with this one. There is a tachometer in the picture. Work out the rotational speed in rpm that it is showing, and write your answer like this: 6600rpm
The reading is 2800rpm
